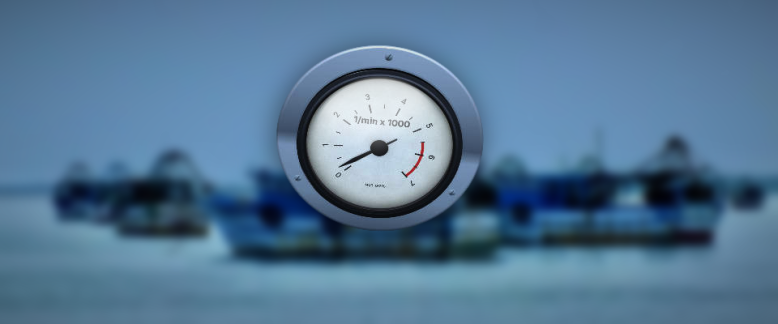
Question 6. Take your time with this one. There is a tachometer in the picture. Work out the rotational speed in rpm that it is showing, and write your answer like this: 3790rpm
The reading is 250rpm
